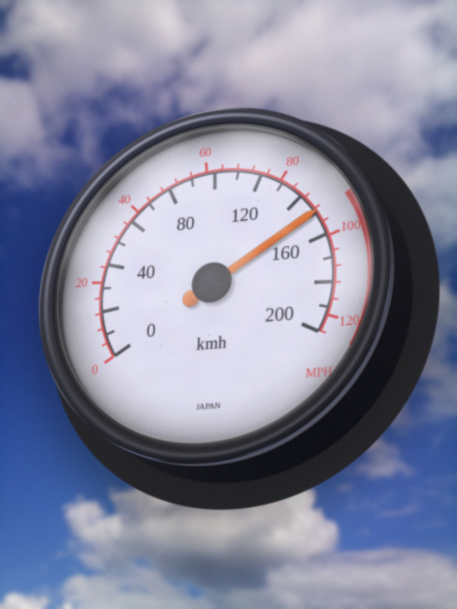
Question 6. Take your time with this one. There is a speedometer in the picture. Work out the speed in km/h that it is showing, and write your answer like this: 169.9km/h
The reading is 150km/h
